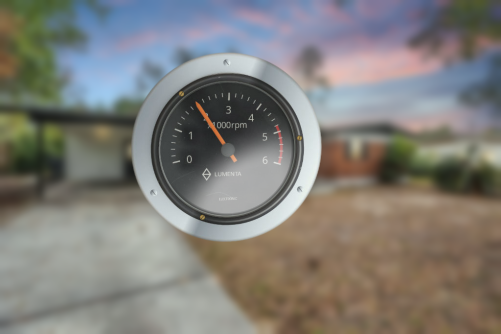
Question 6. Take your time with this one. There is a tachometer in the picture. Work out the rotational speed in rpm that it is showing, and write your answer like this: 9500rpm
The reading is 2000rpm
